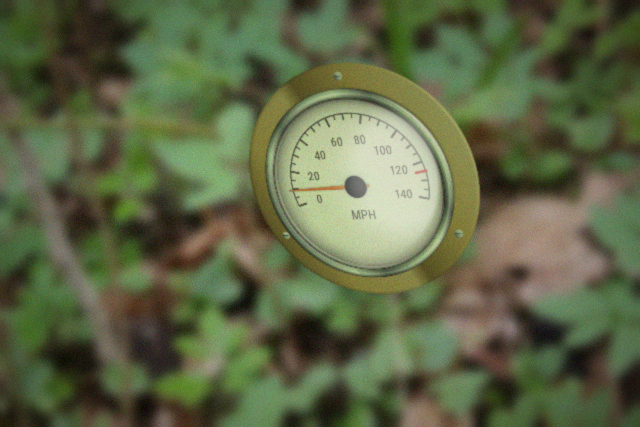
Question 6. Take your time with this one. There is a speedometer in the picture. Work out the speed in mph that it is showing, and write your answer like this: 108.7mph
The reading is 10mph
